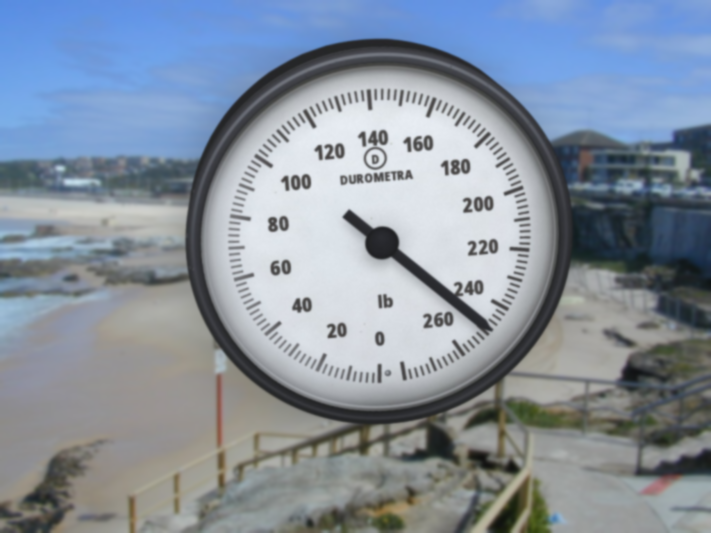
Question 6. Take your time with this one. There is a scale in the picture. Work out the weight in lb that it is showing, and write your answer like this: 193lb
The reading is 248lb
